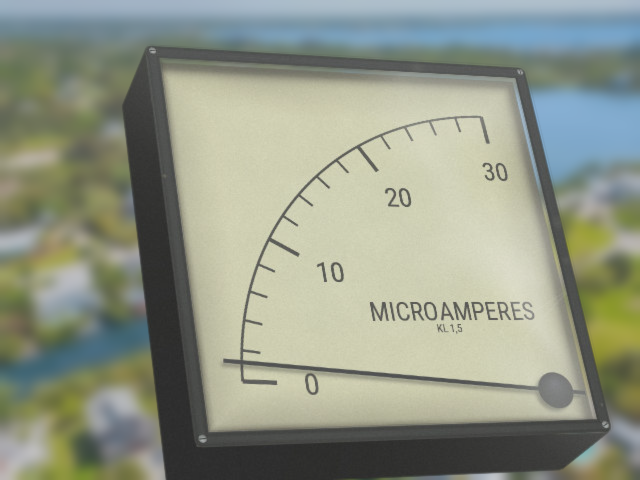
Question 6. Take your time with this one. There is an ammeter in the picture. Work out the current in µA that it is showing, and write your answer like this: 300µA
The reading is 1µA
